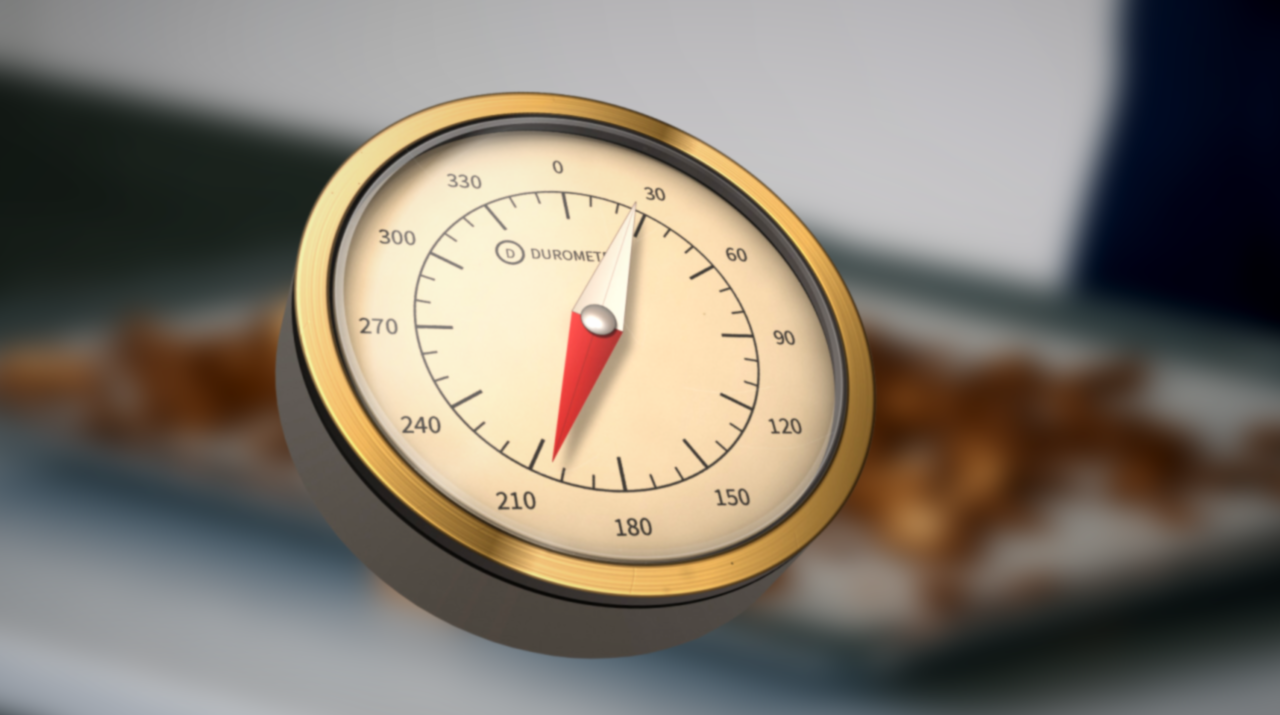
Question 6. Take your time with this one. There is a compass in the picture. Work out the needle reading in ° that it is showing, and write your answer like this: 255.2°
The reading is 205°
